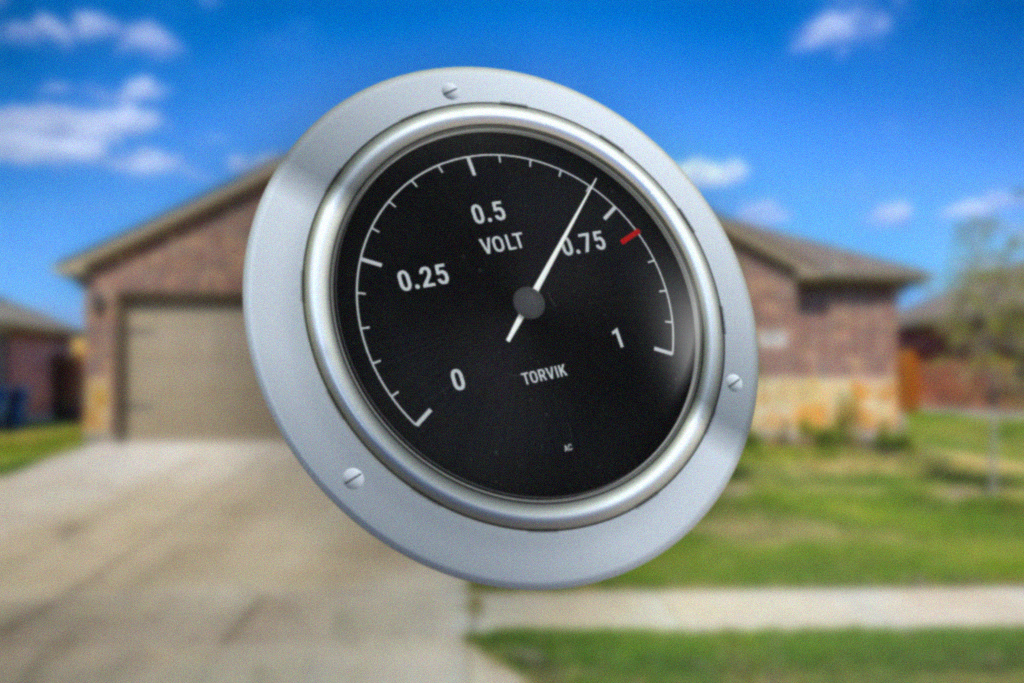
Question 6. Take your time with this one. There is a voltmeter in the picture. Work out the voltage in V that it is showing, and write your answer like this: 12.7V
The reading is 0.7V
